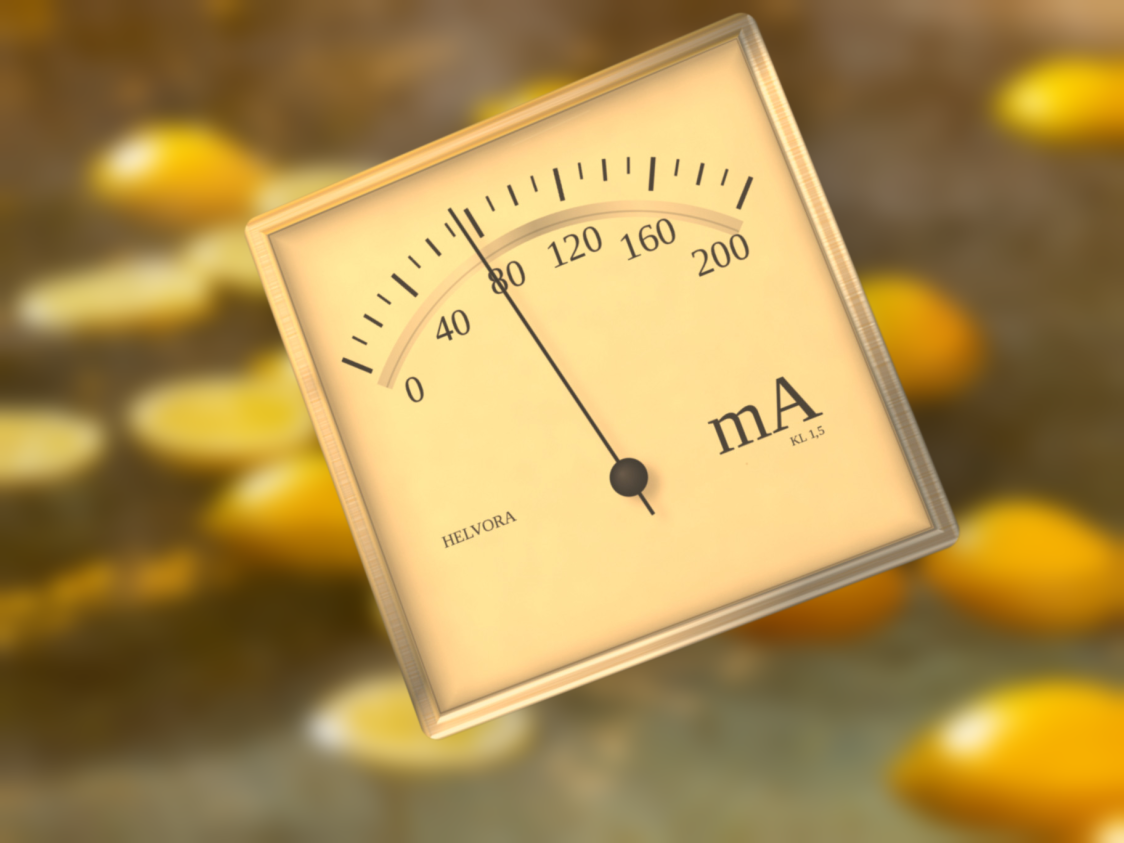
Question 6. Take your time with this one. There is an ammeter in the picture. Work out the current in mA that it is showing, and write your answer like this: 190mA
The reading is 75mA
